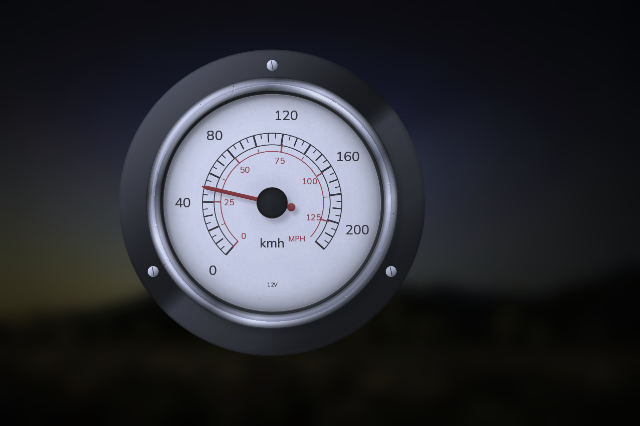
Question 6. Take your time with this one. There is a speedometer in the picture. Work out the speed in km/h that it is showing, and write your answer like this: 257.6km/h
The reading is 50km/h
